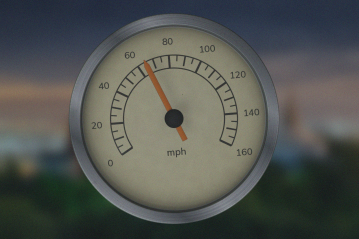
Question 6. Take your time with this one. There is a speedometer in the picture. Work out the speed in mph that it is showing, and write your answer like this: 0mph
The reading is 65mph
